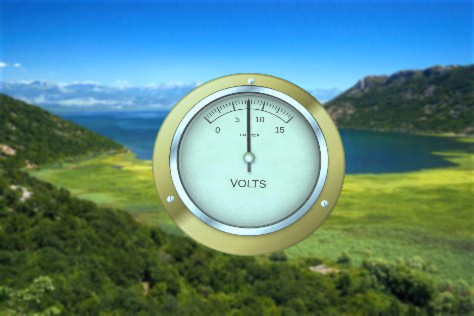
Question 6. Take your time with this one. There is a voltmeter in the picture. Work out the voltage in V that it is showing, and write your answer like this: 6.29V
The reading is 7.5V
